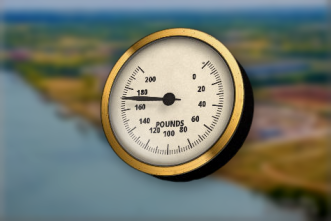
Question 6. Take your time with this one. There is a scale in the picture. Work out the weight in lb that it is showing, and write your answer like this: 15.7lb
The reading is 170lb
